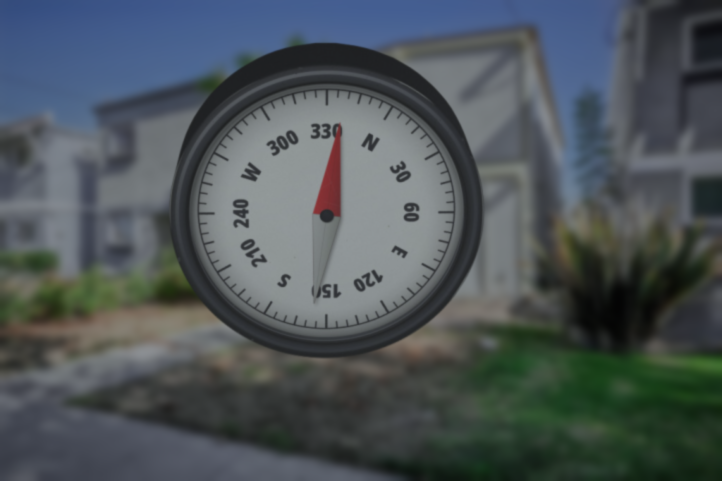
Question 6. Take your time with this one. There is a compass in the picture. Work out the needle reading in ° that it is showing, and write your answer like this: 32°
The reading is 337.5°
